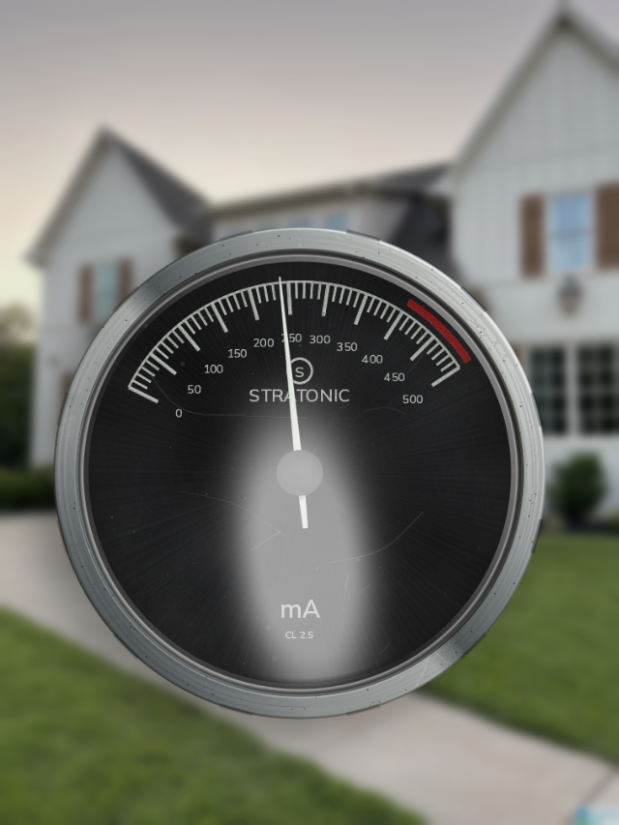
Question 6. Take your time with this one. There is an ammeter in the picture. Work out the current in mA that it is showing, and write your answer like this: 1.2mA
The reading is 240mA
